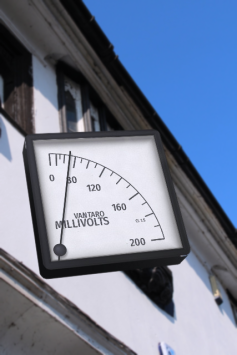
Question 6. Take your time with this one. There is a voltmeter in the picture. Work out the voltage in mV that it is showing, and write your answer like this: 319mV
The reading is 70mV
